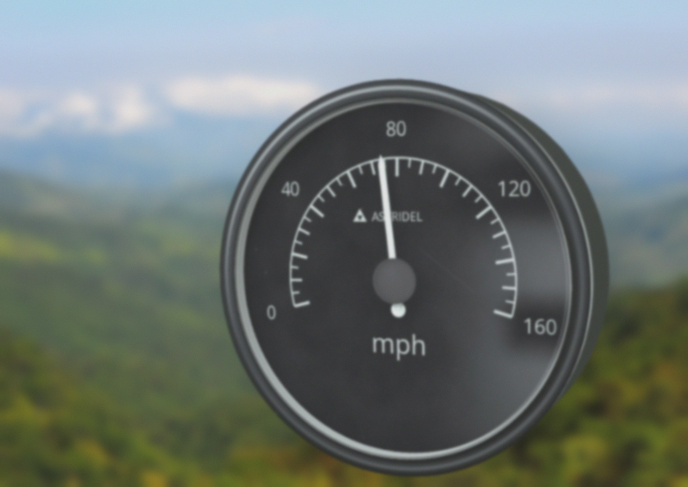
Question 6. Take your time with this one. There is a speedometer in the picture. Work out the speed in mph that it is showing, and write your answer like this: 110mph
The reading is 75mph
